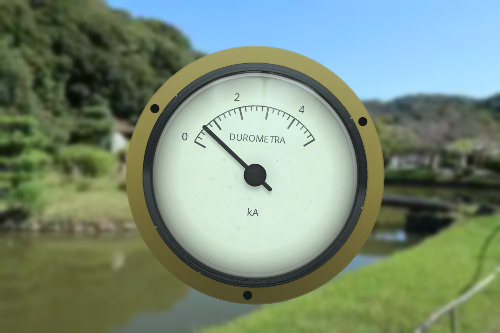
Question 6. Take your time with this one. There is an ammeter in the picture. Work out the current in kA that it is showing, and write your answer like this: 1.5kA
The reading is 0.6kA
